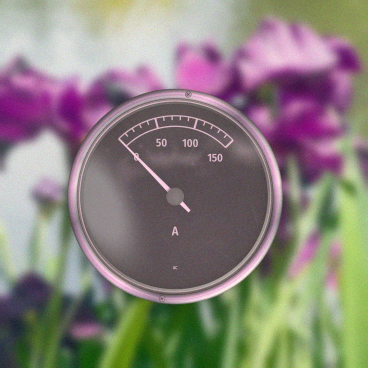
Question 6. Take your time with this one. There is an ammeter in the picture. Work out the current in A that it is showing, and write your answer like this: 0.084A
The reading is 0A
